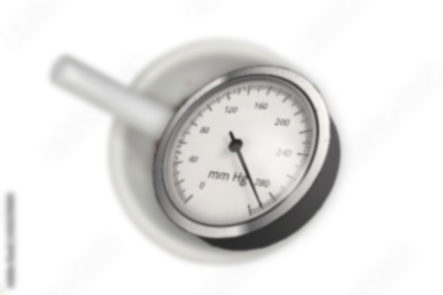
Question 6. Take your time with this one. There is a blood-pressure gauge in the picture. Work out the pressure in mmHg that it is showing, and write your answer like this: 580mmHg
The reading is 290mmHg
